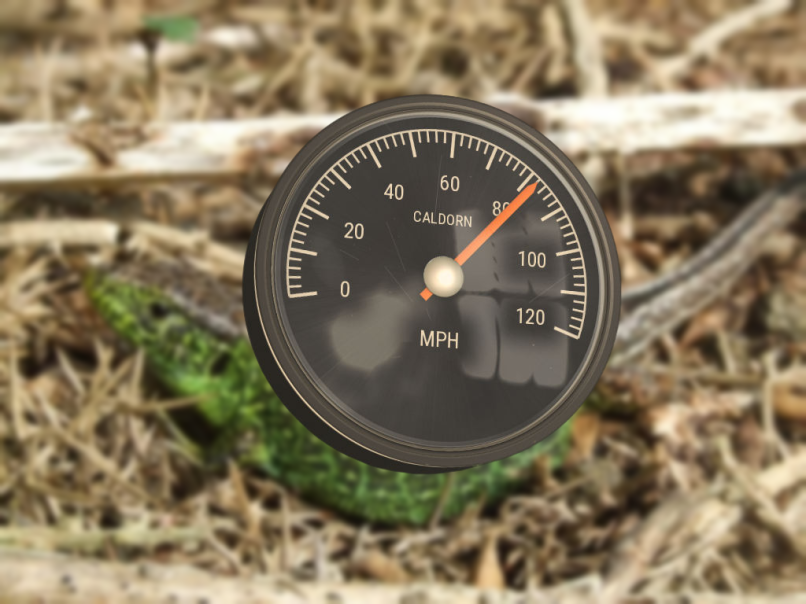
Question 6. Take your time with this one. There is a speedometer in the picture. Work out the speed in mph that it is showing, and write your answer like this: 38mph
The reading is 82mph
